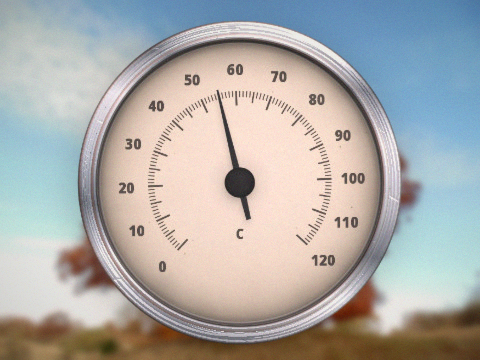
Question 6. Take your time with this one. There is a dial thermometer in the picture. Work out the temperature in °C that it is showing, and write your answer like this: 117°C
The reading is 55°C
